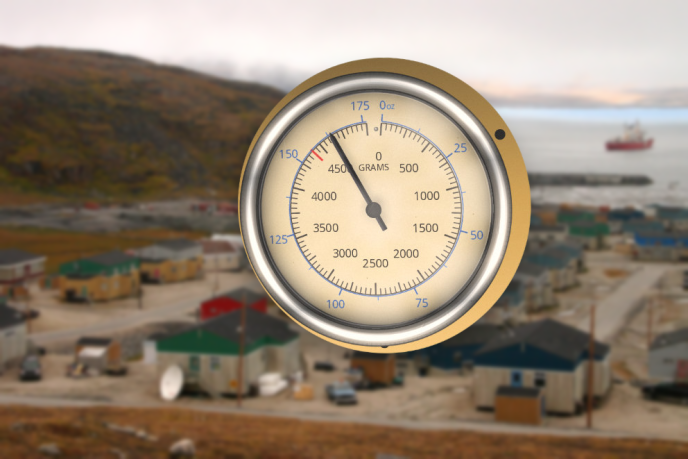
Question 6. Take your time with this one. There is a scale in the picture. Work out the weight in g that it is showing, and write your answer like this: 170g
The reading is 4650g
